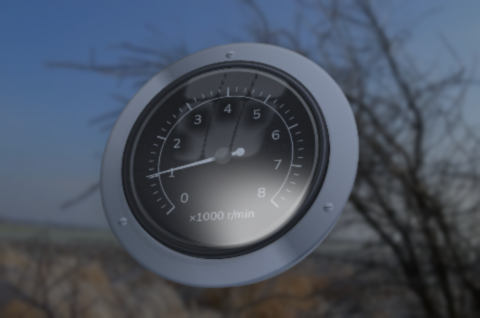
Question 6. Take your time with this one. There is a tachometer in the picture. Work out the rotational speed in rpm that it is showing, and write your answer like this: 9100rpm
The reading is 1000rpm
